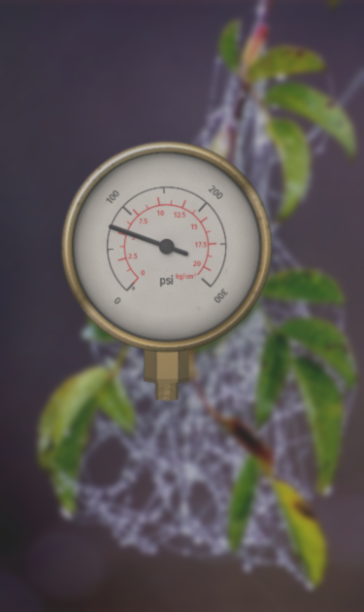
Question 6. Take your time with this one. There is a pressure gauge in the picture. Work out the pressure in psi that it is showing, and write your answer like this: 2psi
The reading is 75psi
